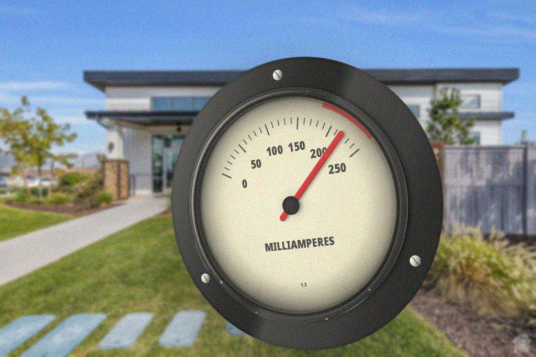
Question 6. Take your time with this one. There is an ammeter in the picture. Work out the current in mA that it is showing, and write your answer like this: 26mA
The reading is 220mA
